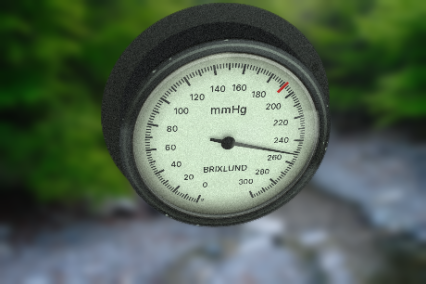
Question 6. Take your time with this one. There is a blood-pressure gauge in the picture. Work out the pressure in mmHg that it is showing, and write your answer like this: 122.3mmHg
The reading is 250mmHg
